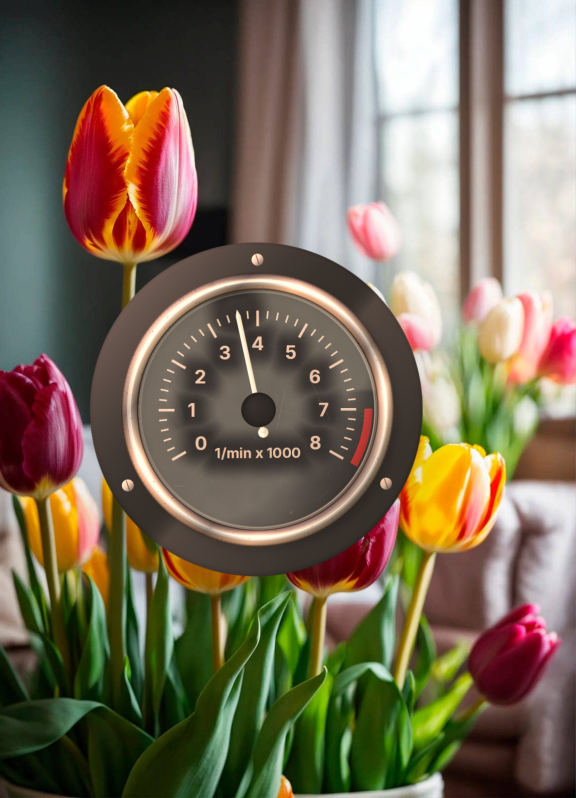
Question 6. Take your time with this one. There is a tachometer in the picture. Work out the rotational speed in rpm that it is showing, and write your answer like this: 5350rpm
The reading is 3600rpm
